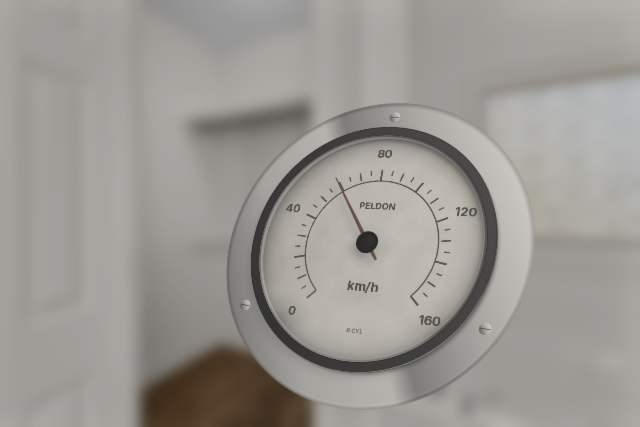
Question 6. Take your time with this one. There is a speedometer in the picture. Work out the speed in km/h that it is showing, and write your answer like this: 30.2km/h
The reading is 60km/h
